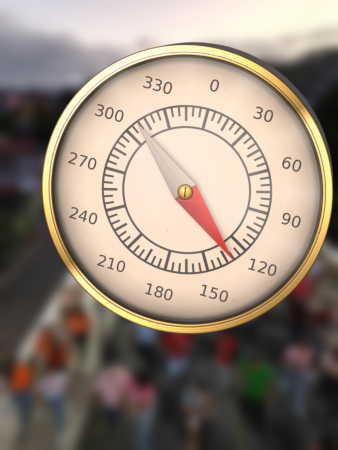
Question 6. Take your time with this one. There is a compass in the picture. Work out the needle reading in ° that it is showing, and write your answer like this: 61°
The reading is 130°
